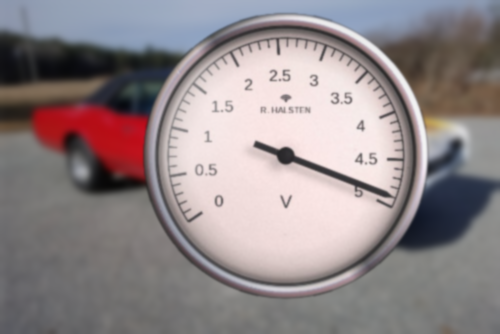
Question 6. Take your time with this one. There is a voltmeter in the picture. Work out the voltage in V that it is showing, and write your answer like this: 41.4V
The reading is 4.9V
